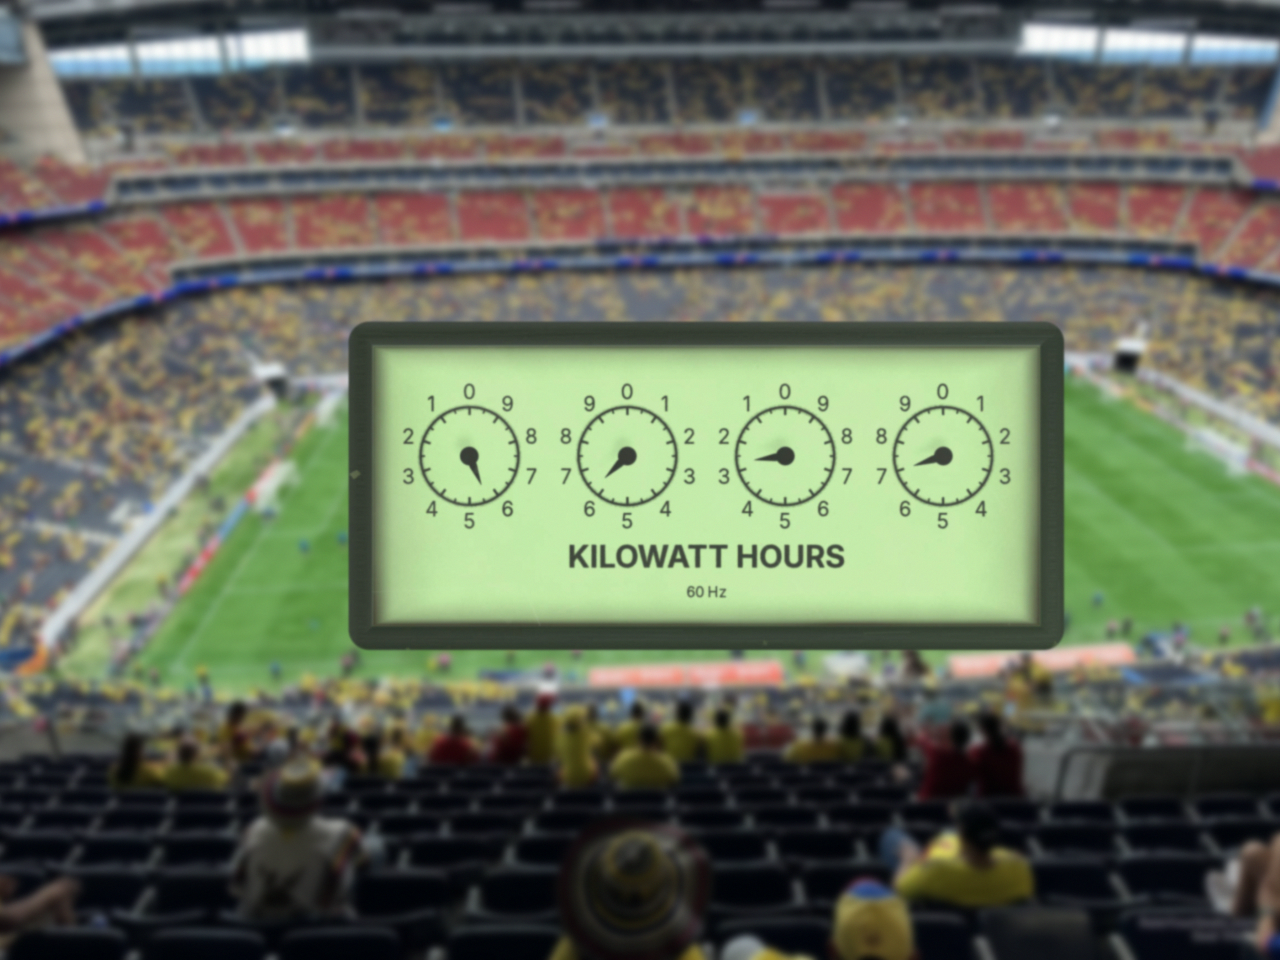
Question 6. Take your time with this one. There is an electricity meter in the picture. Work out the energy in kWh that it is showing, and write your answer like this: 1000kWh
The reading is 5627kWh
